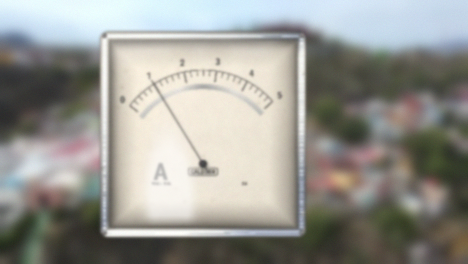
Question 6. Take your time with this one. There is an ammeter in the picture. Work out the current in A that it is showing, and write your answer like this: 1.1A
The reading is 1A
